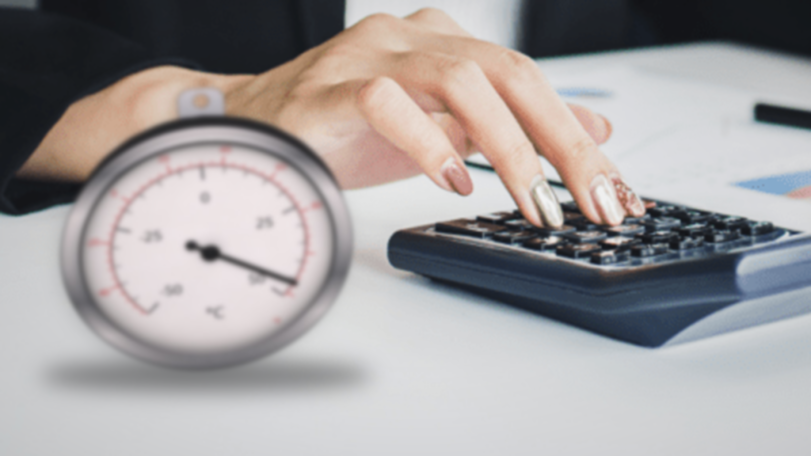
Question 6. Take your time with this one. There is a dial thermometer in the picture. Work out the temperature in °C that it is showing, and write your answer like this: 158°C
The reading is 45°C
